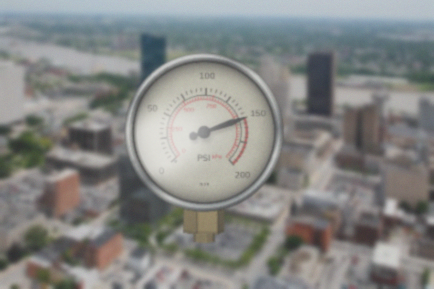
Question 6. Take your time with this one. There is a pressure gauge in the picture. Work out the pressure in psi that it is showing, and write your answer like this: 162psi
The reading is 150psi
